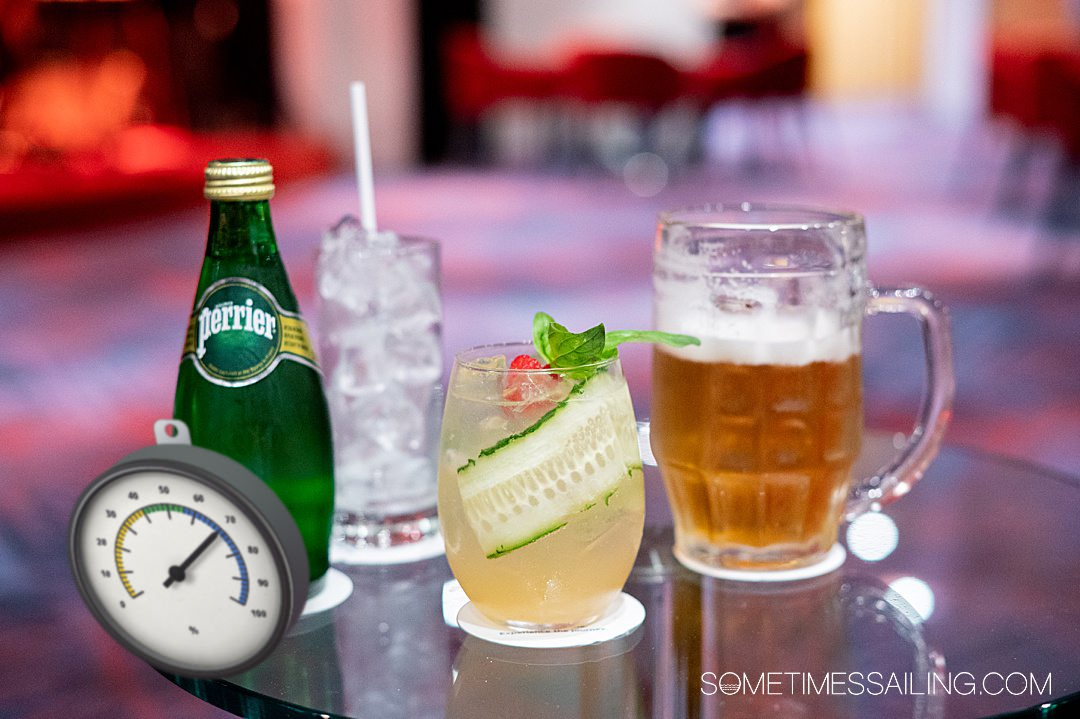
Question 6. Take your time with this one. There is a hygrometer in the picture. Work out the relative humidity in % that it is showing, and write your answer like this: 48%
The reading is 70%
